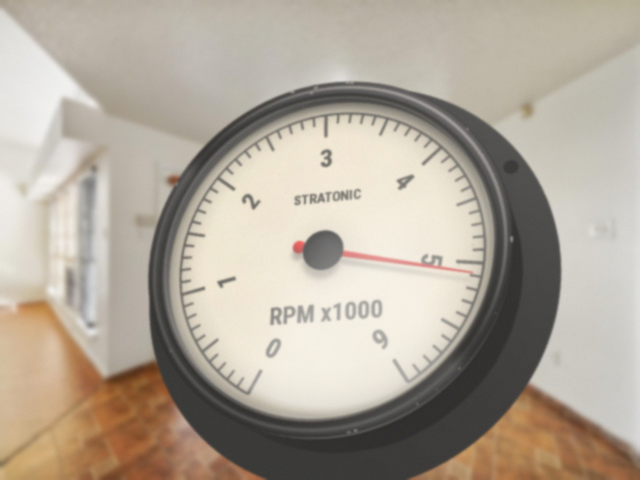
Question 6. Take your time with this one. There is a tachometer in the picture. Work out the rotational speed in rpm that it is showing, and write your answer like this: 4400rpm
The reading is 5100rpm
